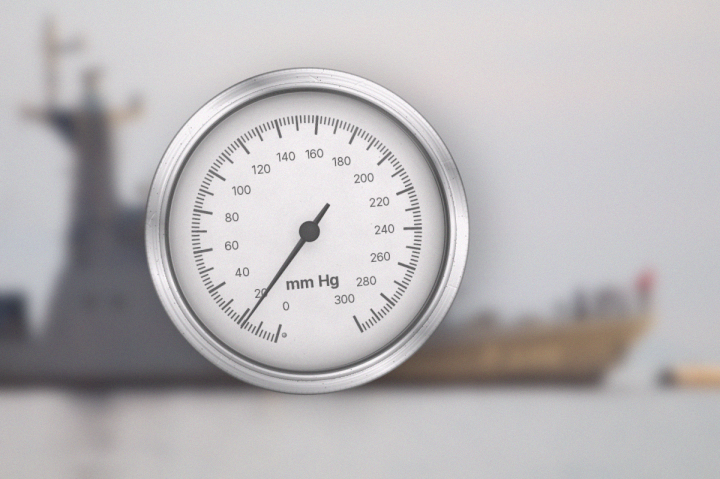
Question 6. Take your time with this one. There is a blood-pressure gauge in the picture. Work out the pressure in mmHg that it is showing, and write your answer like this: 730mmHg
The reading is 18mmHg
